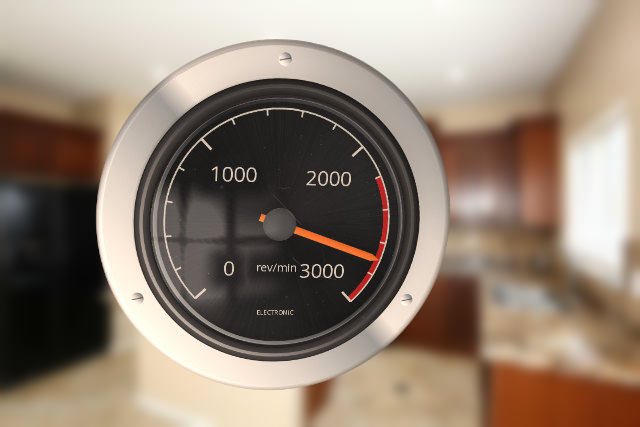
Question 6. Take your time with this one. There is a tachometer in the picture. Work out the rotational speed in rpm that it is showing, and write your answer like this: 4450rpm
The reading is 2700rpm
